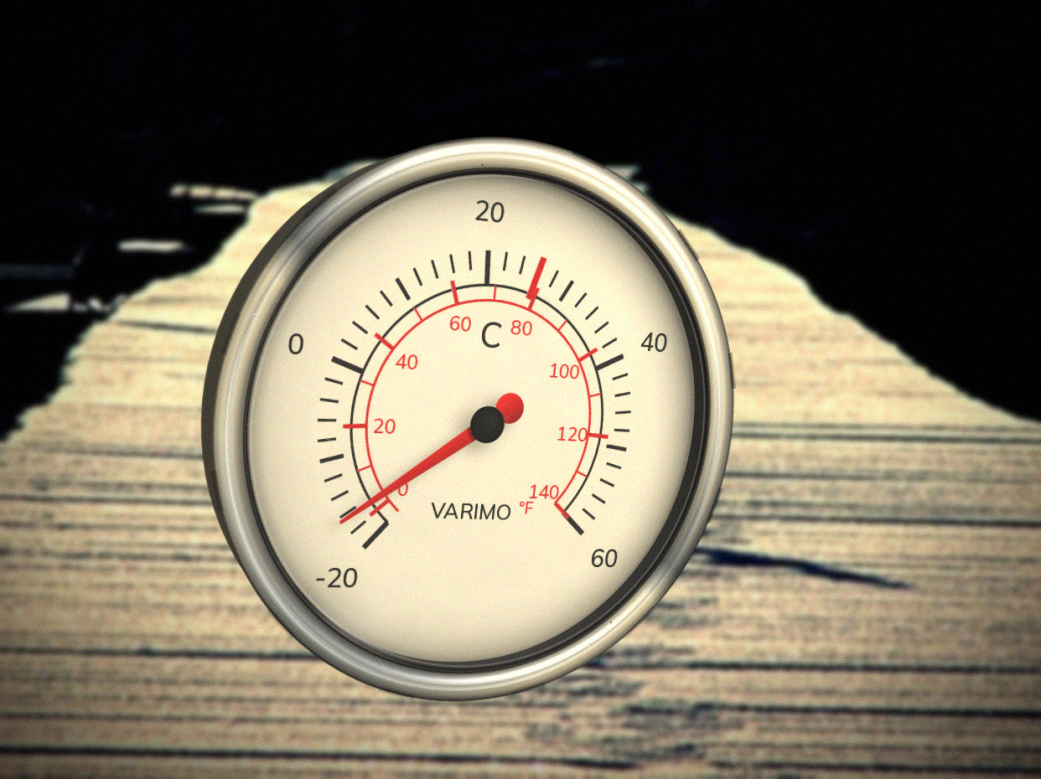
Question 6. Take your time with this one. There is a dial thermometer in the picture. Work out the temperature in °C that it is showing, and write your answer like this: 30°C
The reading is -16°C
